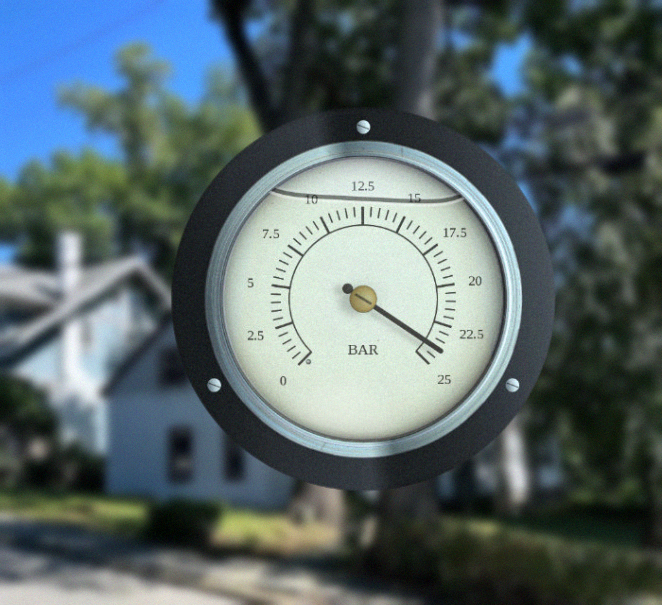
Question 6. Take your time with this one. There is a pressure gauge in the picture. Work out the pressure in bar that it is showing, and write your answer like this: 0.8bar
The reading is 24bar
